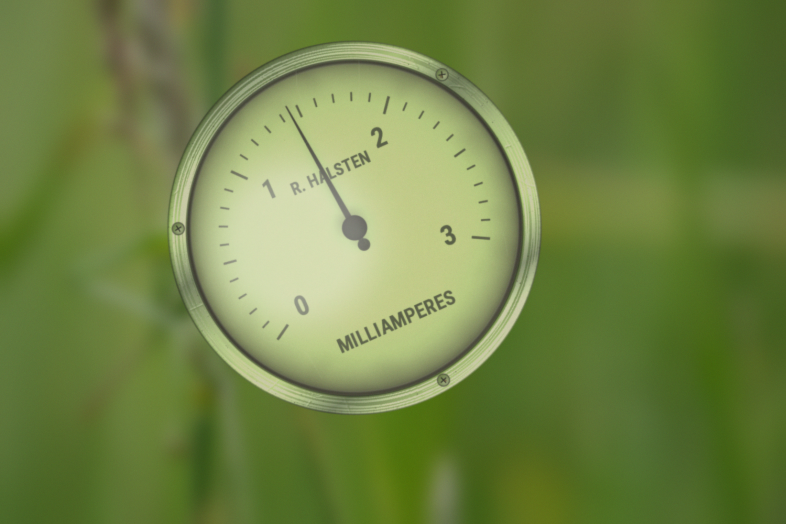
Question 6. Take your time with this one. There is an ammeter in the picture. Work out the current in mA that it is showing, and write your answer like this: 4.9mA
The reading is 1.45mA
